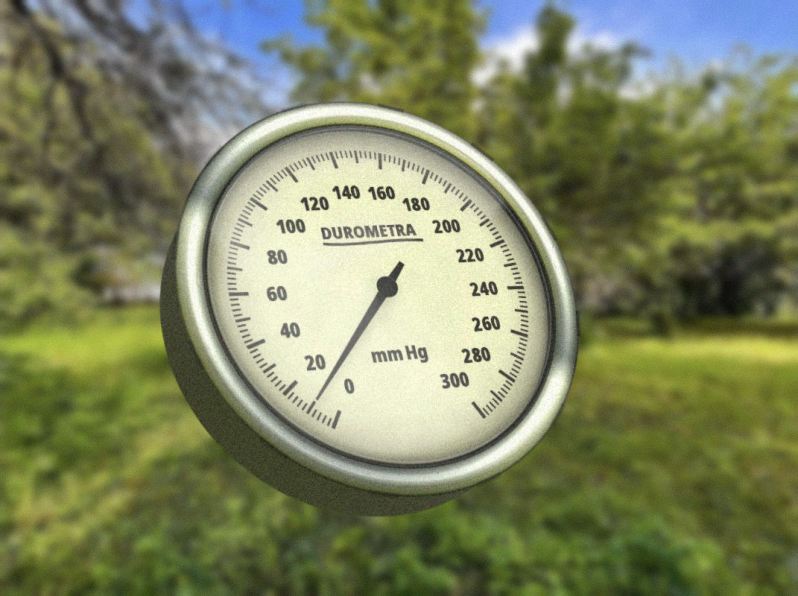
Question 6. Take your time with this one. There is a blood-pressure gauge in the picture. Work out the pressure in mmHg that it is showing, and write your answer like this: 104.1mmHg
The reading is 10mmHg
